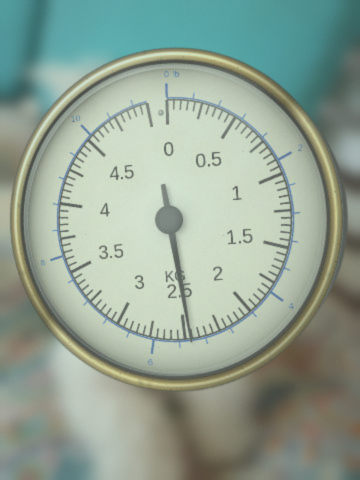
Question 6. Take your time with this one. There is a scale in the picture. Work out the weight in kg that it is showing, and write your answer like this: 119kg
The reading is 2.45kg
